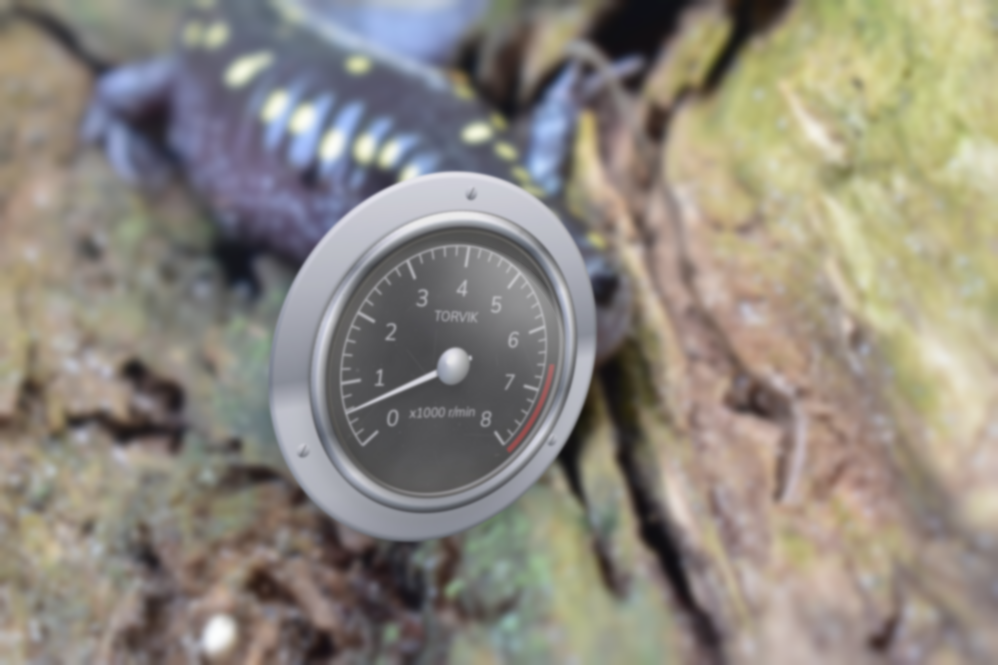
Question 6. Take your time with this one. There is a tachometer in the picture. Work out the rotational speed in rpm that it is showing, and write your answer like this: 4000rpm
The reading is 600rpm
